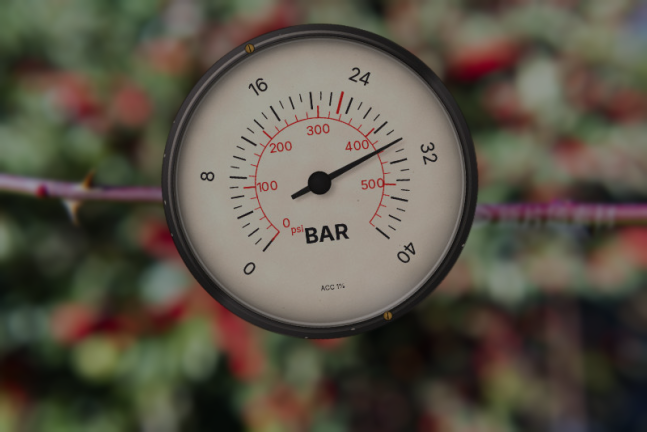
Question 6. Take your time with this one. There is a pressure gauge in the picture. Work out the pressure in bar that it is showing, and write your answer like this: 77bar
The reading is 30bar
